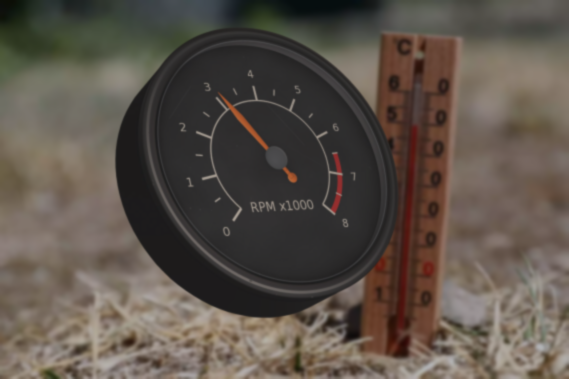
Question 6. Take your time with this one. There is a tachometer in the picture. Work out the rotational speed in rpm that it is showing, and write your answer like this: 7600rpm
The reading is 3000rpm
